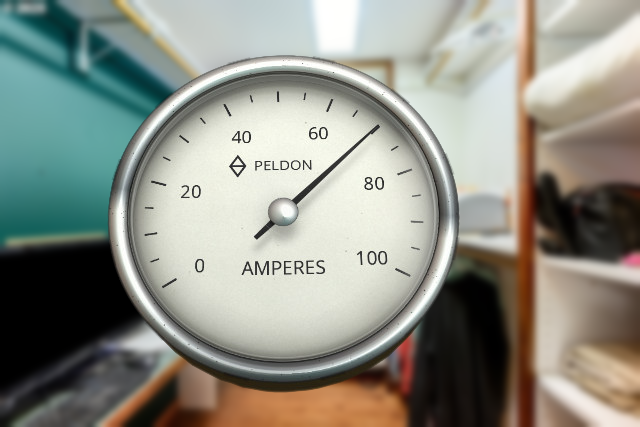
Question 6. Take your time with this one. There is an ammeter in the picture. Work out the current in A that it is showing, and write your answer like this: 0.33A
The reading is 70A
